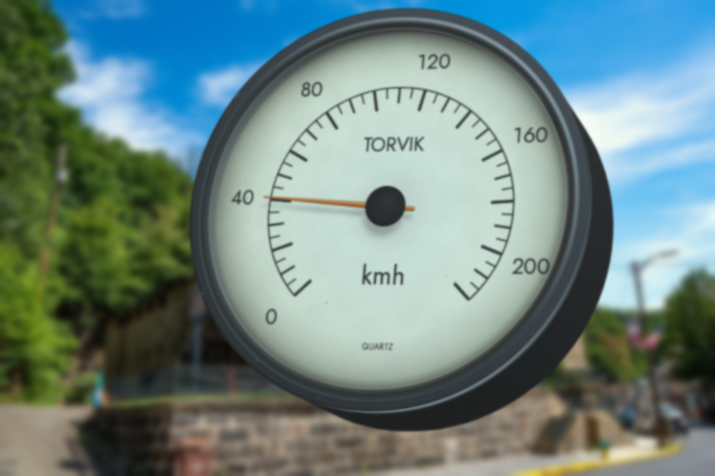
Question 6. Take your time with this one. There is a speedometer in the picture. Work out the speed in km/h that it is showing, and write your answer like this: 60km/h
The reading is 40km/h
